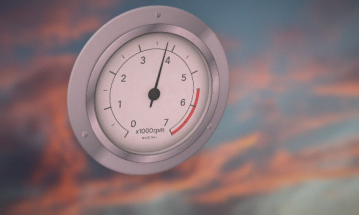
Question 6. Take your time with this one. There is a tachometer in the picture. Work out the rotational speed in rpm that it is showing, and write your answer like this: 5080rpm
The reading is 3750rpm
